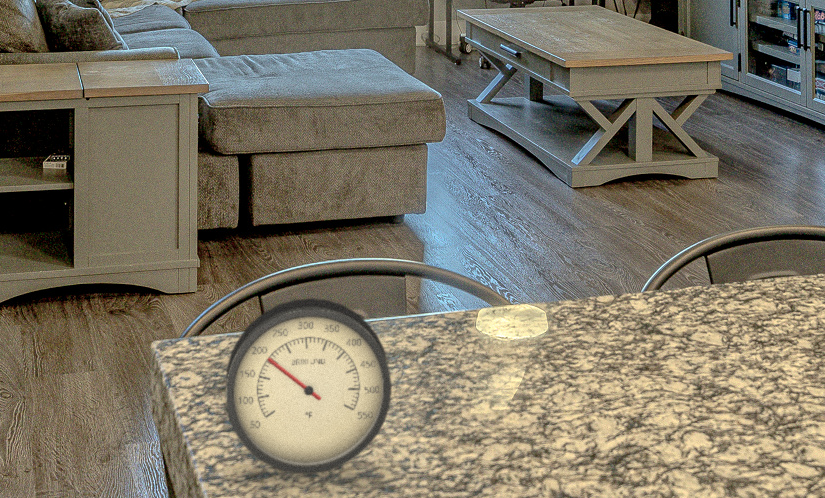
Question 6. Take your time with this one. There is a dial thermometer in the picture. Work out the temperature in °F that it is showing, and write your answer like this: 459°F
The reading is 200°F
